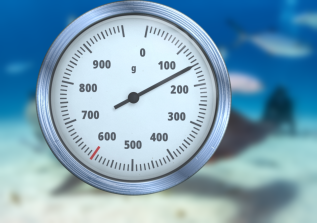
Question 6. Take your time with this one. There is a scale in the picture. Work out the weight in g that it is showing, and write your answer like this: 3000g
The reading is 150g
